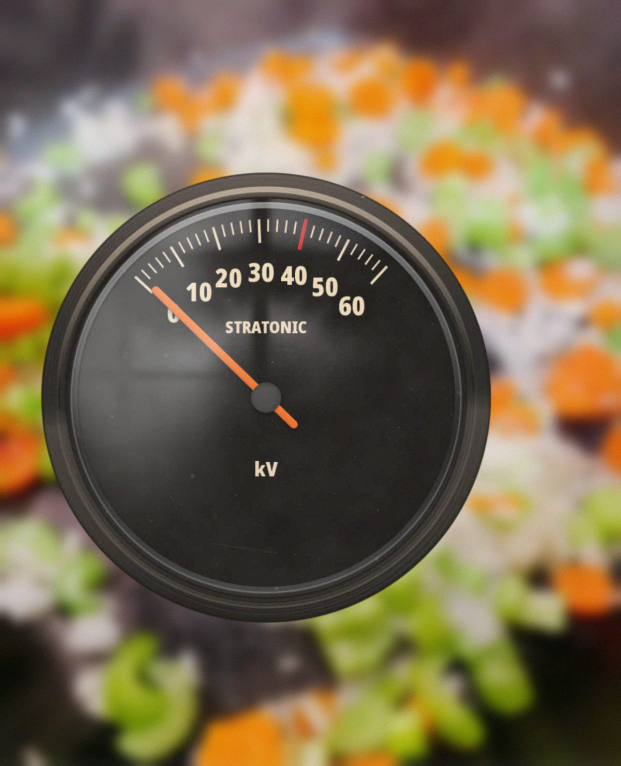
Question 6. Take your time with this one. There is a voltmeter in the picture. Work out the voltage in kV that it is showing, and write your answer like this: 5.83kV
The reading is 1kV
